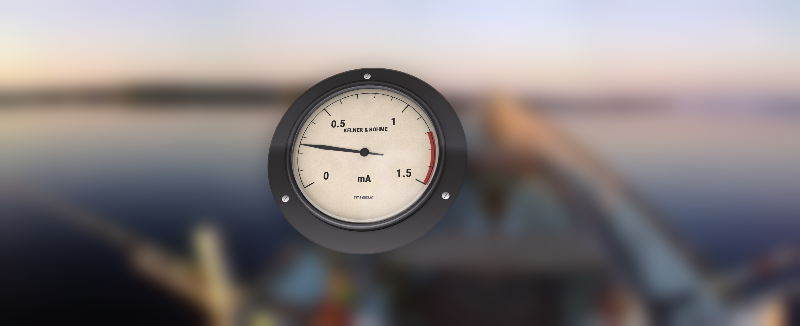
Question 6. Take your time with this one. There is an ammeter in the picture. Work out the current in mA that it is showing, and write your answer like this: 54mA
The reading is 0.25mA
